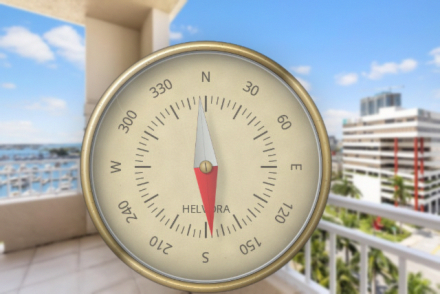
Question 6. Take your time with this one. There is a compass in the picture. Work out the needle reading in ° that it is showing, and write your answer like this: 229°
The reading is 175°
